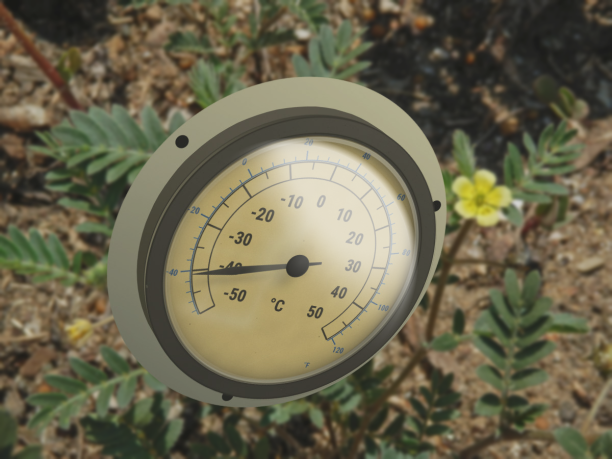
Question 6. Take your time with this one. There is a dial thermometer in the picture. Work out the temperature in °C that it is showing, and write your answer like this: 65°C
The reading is -40°C
